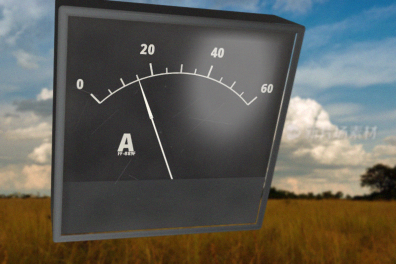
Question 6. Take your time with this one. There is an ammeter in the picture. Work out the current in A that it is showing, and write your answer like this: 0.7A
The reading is 15A
